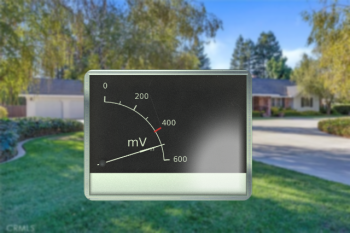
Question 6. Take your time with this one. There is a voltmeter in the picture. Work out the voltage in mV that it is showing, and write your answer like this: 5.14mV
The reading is 500mV
